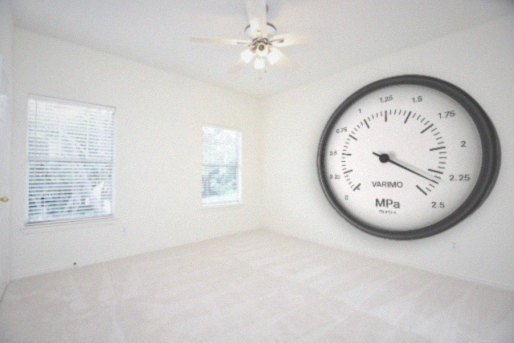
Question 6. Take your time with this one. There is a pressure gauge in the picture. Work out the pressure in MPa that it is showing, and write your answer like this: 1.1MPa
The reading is 2.35MPa
